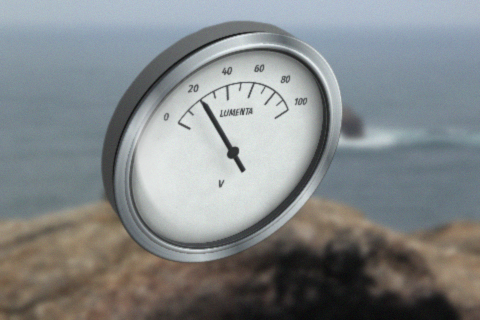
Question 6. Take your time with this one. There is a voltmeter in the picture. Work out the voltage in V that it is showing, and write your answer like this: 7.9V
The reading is 20V
